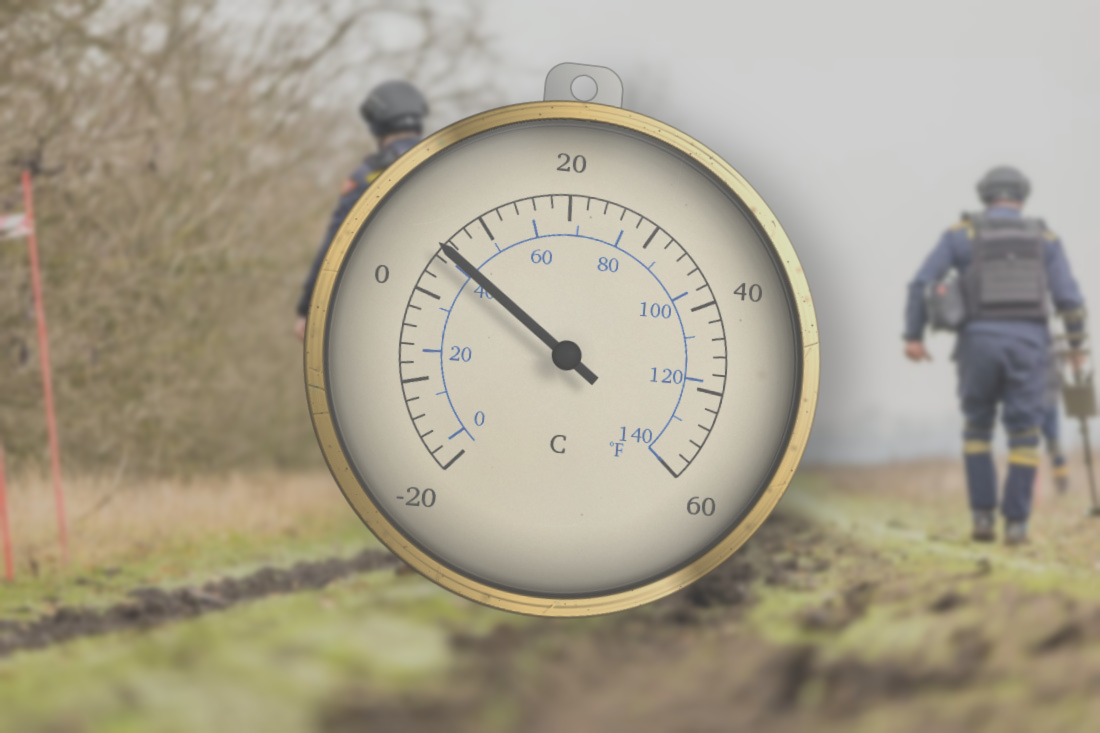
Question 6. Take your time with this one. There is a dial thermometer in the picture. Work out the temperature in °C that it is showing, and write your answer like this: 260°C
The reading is 5°C
